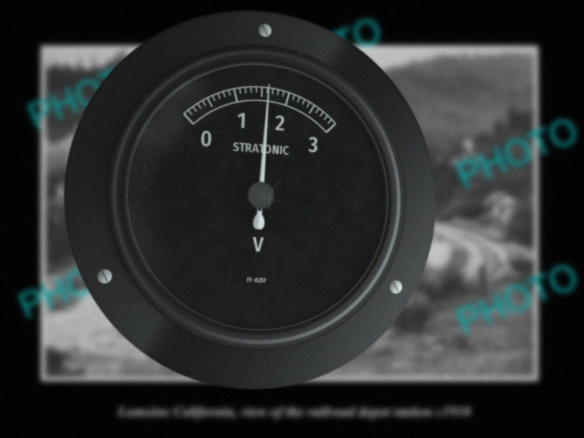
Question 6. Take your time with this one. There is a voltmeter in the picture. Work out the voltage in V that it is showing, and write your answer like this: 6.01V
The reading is 1.6V
